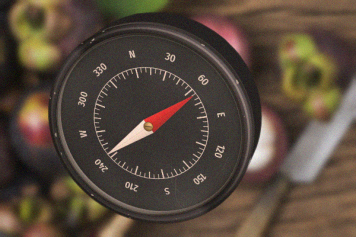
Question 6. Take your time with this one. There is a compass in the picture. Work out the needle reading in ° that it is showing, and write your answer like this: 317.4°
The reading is 65°
